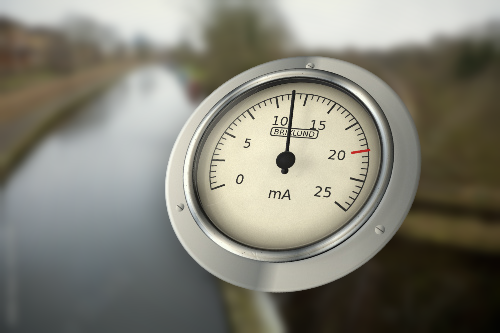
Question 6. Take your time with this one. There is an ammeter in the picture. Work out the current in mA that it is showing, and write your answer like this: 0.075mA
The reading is 11.5mA
